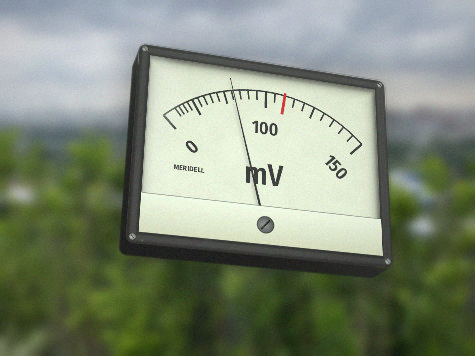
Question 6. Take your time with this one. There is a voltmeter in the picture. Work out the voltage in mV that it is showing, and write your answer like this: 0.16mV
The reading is 80mV
